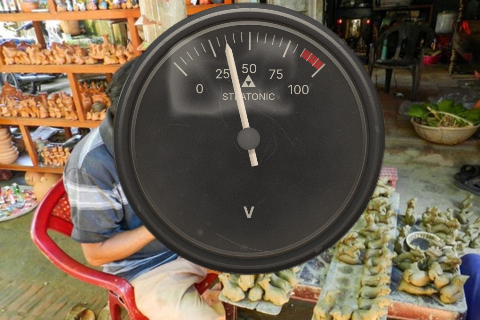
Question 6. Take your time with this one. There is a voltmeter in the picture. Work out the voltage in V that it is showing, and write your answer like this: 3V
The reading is 35V
